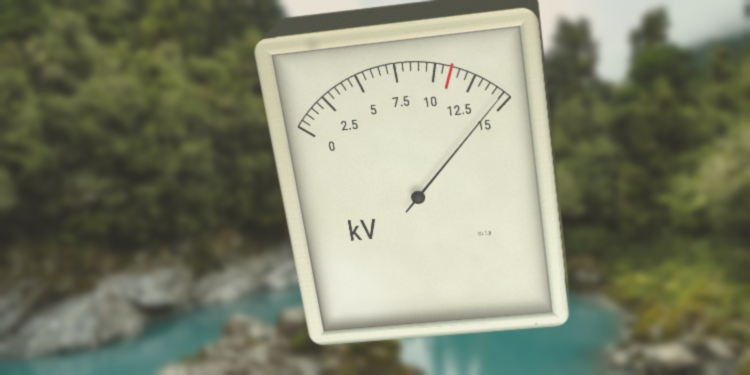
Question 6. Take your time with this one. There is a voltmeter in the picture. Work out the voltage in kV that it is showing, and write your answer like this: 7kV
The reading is 14.5kV
